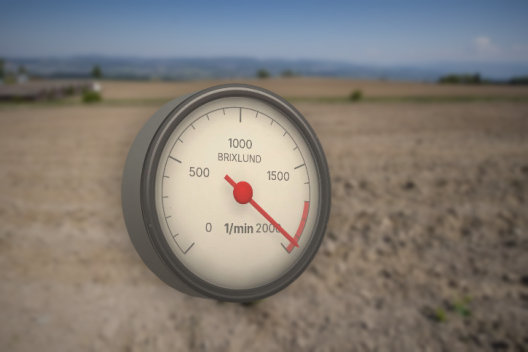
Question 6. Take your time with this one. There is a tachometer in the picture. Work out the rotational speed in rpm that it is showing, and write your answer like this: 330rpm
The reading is 1950rpm
